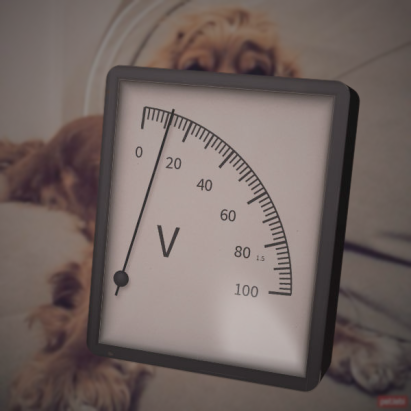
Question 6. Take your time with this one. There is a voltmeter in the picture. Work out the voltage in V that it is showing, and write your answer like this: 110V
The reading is 12V
